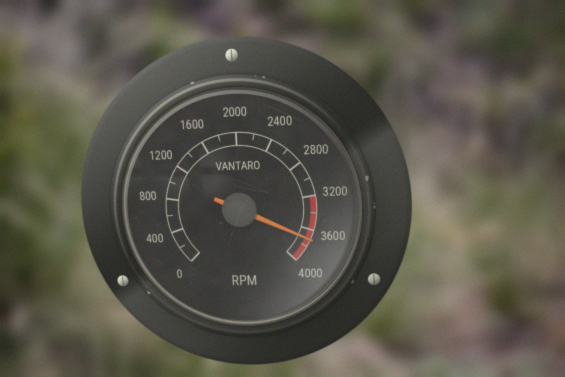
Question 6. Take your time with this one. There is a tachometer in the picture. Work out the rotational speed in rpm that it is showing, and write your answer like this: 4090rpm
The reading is 3700rpm
